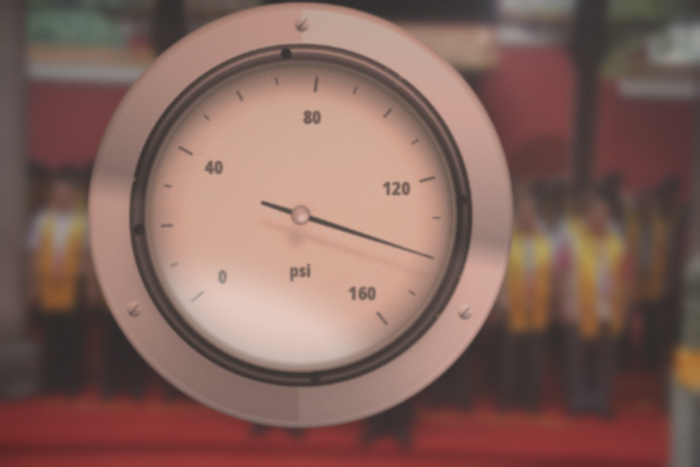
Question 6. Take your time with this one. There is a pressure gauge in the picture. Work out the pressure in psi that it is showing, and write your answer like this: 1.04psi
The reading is 140psi
